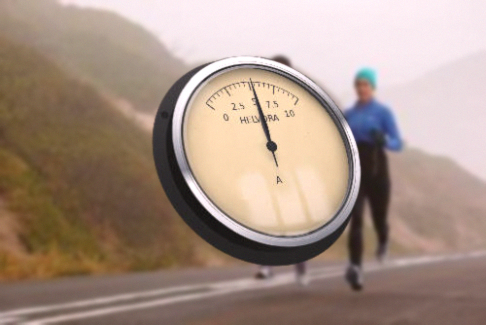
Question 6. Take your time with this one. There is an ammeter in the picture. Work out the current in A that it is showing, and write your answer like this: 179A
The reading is 5A
